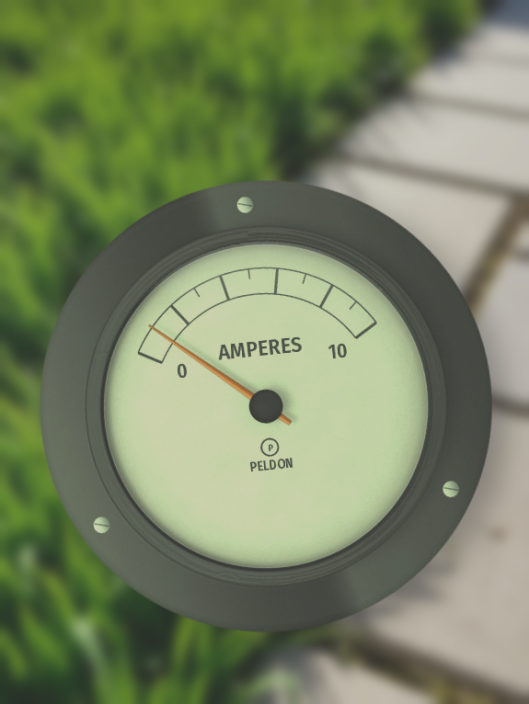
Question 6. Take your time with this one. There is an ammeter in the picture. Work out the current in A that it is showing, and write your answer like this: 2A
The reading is 1A
